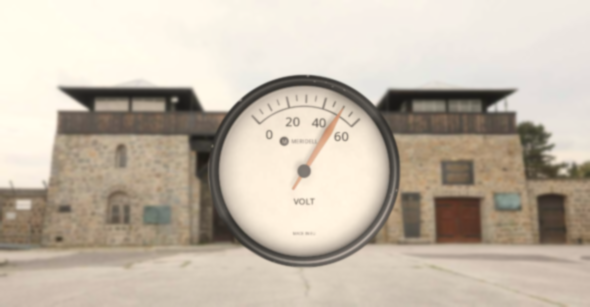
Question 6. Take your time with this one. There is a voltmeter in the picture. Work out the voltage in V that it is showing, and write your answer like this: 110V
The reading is 50V
